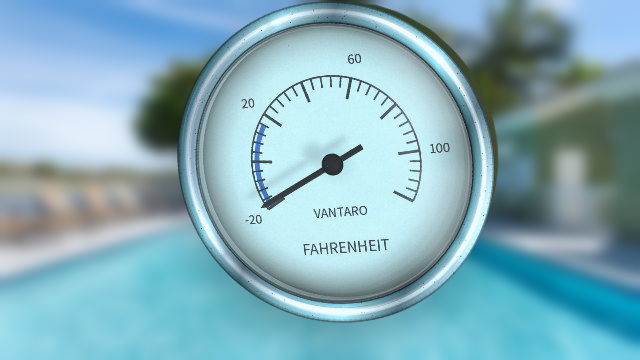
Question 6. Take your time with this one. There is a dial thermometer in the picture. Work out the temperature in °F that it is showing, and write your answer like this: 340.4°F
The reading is -18°F
